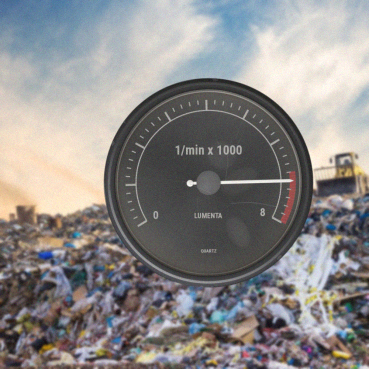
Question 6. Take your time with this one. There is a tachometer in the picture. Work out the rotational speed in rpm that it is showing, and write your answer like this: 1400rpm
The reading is 7000rpm
